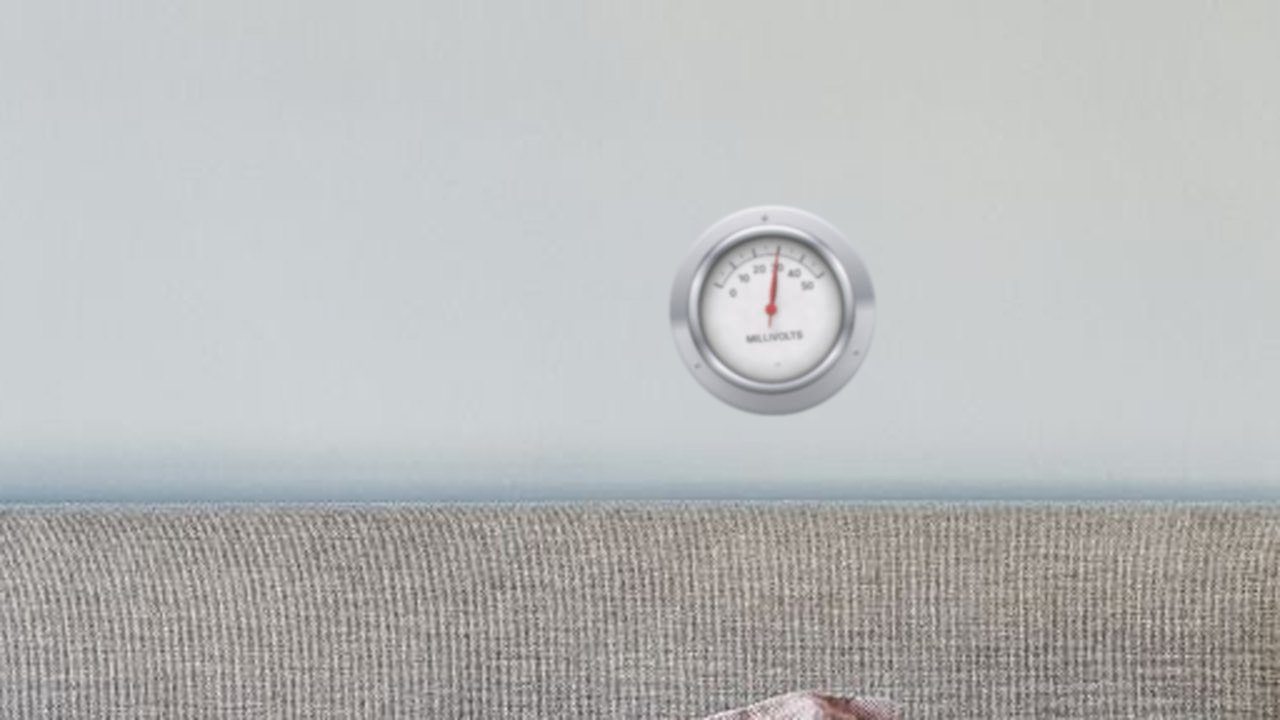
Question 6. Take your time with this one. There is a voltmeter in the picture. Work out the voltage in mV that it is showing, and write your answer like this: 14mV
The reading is 30mV
